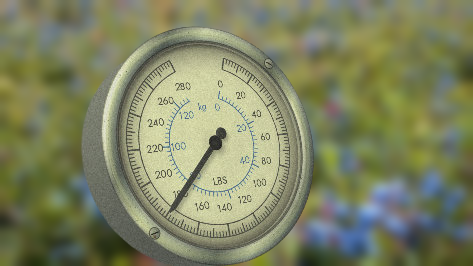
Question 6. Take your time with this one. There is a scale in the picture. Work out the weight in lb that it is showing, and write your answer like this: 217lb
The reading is 180lb
